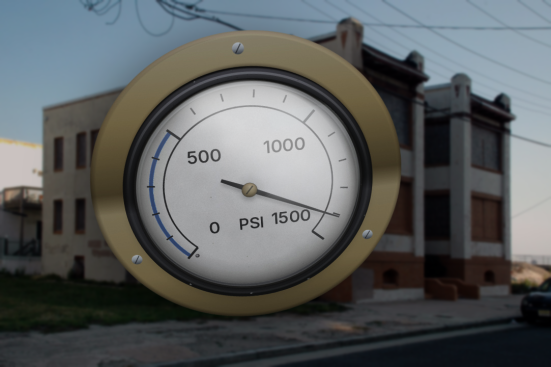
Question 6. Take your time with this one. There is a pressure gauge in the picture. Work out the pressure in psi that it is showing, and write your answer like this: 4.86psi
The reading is 1400psi
